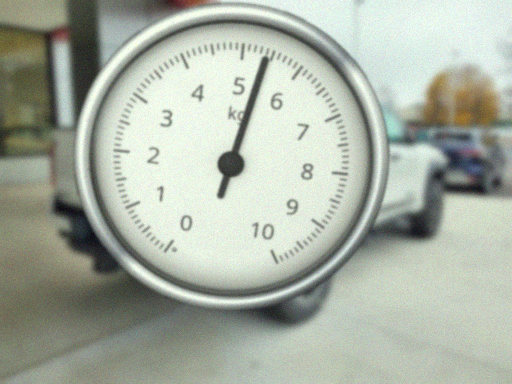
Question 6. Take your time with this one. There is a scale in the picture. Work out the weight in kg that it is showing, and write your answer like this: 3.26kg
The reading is 5.4kg
